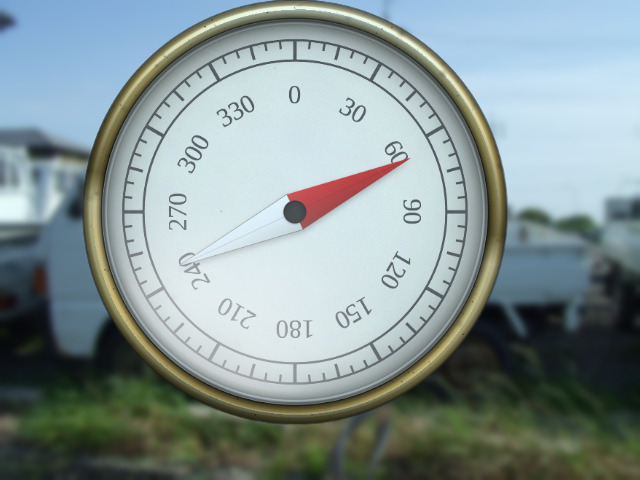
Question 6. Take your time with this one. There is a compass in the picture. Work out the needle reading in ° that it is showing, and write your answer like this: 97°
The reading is 65°
